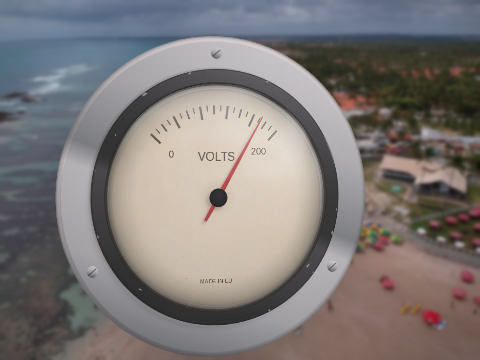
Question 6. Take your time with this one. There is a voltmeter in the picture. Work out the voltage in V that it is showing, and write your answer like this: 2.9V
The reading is 170V
